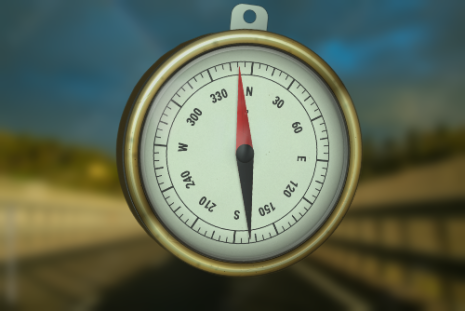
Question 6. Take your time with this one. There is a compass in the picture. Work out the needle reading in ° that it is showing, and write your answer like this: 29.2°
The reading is 350°
